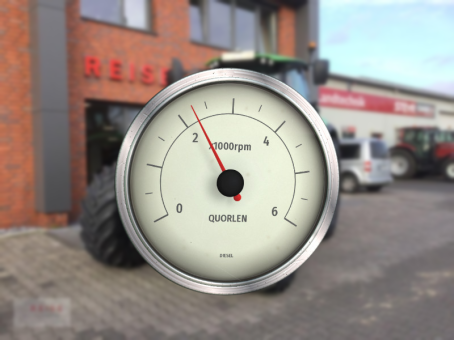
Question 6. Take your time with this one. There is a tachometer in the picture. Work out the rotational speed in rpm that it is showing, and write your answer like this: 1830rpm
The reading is 2250rpm
